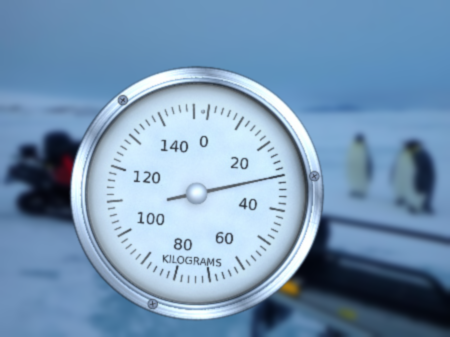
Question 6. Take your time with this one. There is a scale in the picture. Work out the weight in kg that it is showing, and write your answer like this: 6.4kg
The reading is 30kg
